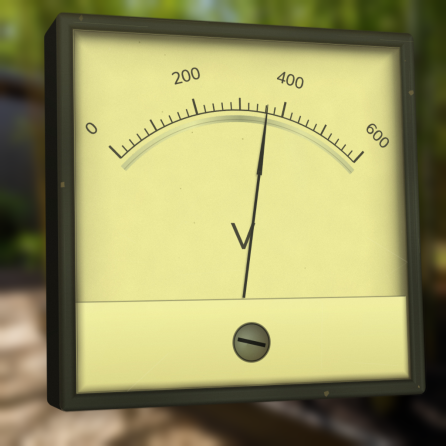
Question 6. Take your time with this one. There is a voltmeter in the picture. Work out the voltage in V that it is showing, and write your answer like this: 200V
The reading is 360V
